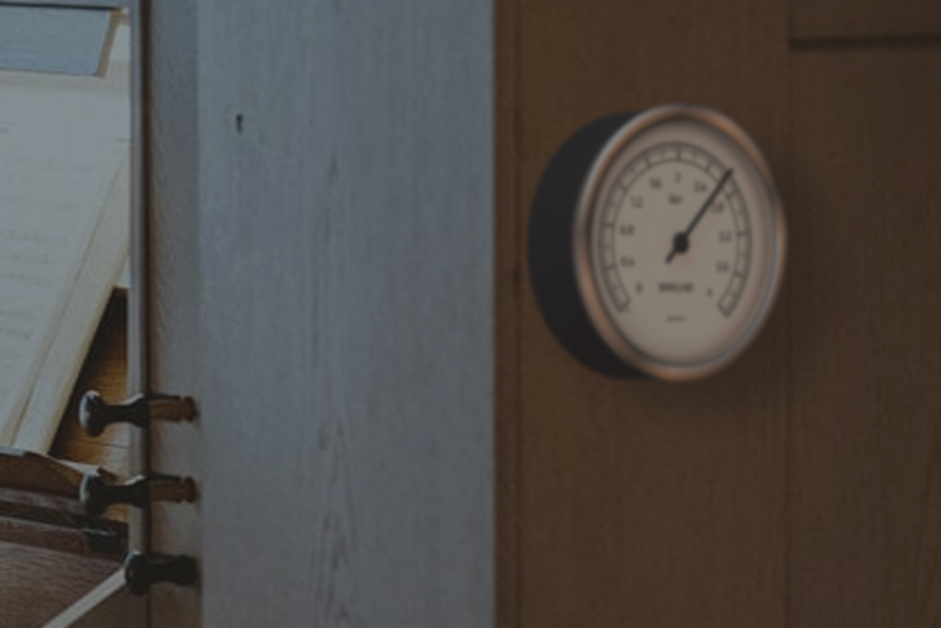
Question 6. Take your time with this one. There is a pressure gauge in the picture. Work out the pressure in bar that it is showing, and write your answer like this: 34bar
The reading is 2.6bar
